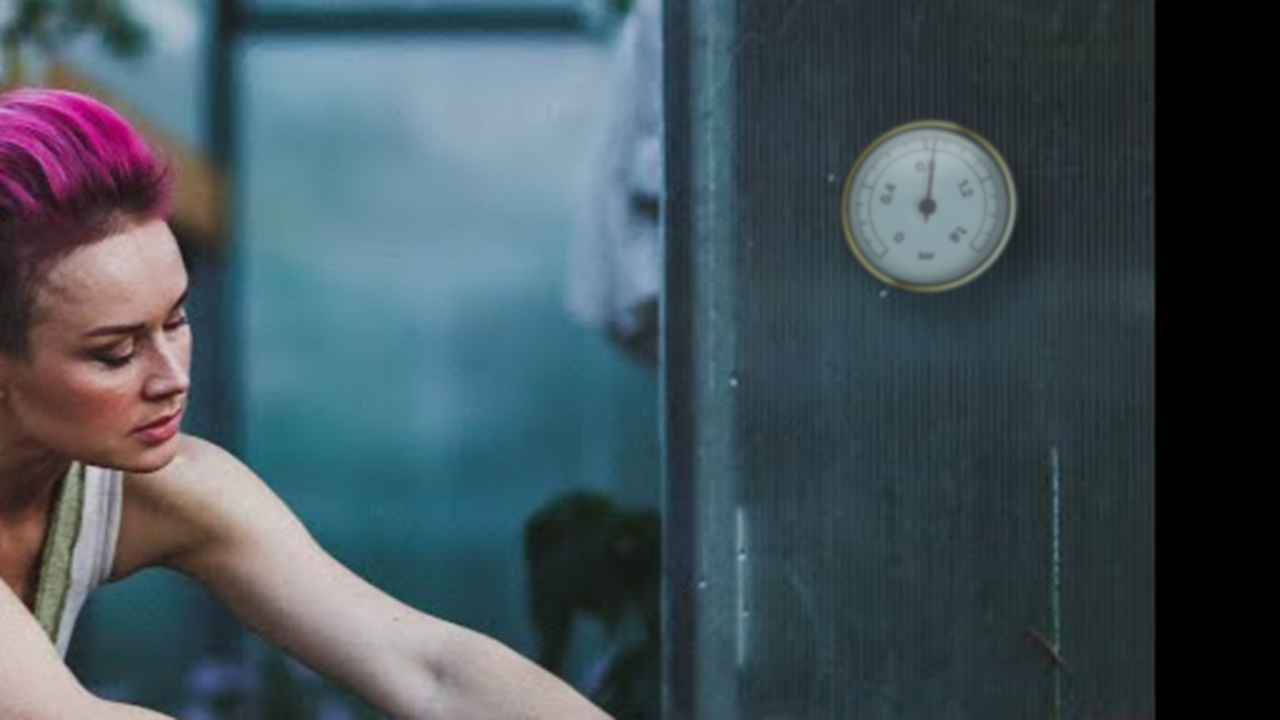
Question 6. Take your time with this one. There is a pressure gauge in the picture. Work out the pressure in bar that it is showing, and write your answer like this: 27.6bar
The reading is 0.85bar
